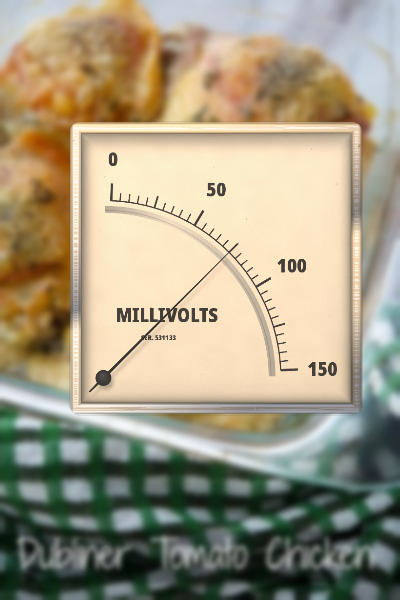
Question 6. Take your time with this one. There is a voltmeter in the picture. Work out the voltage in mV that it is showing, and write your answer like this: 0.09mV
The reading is 75mV
